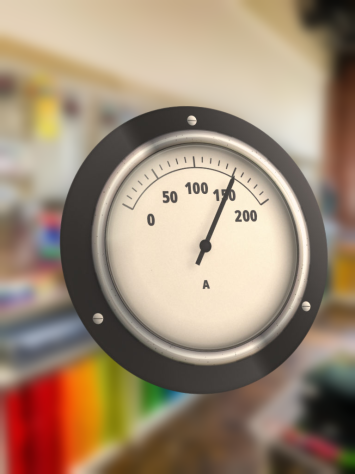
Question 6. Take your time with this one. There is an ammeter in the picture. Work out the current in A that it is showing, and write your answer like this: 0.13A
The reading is 150A
